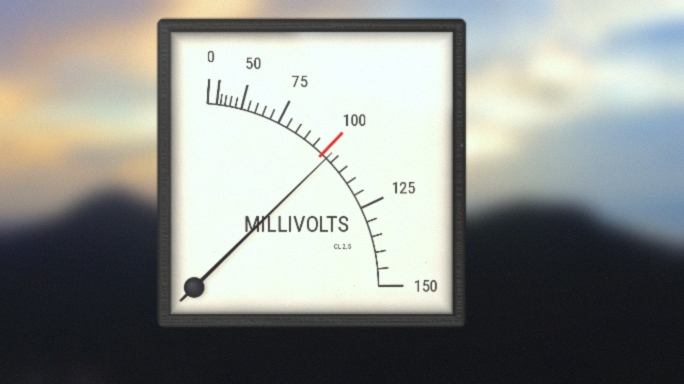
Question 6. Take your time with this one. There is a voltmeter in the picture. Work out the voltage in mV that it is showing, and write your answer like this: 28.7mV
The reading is 102.5mV
